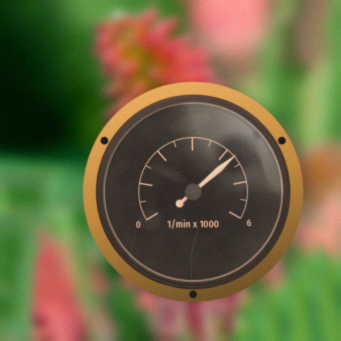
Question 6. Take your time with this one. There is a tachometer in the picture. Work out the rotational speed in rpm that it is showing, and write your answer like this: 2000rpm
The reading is 4250rpm
